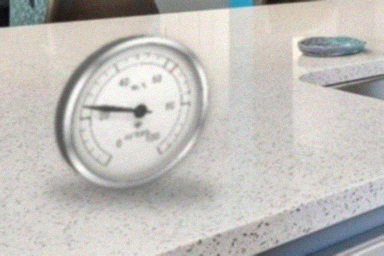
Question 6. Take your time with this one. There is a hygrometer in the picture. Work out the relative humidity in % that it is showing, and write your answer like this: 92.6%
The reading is 24%
